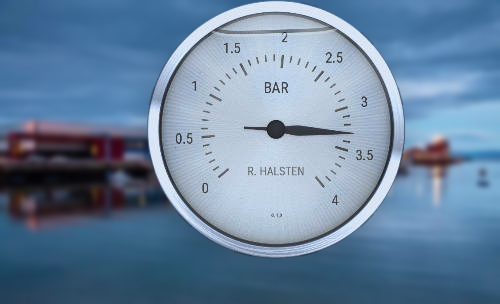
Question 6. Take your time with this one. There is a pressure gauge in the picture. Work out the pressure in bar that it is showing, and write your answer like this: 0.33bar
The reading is 3.3bar
